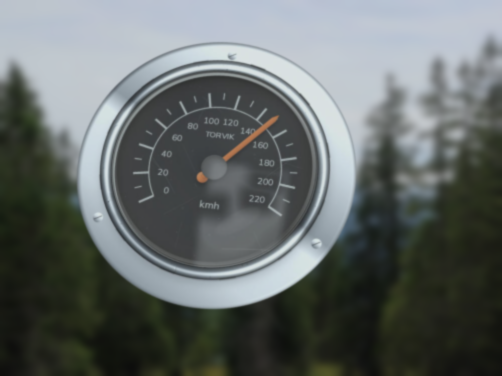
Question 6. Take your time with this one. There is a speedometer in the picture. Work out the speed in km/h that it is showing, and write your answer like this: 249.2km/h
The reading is 150km/h
